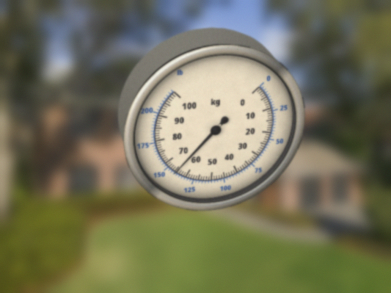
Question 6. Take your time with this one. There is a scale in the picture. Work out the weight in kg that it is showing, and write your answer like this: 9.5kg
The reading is 65kg
